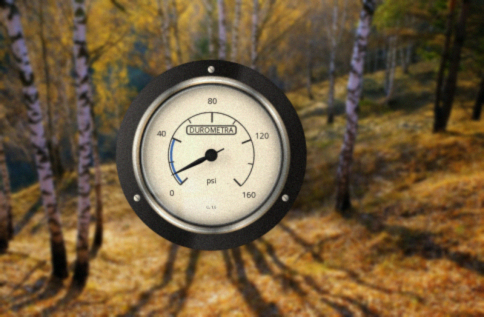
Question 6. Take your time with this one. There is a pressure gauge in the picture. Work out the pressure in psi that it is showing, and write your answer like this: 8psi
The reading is 10psi
